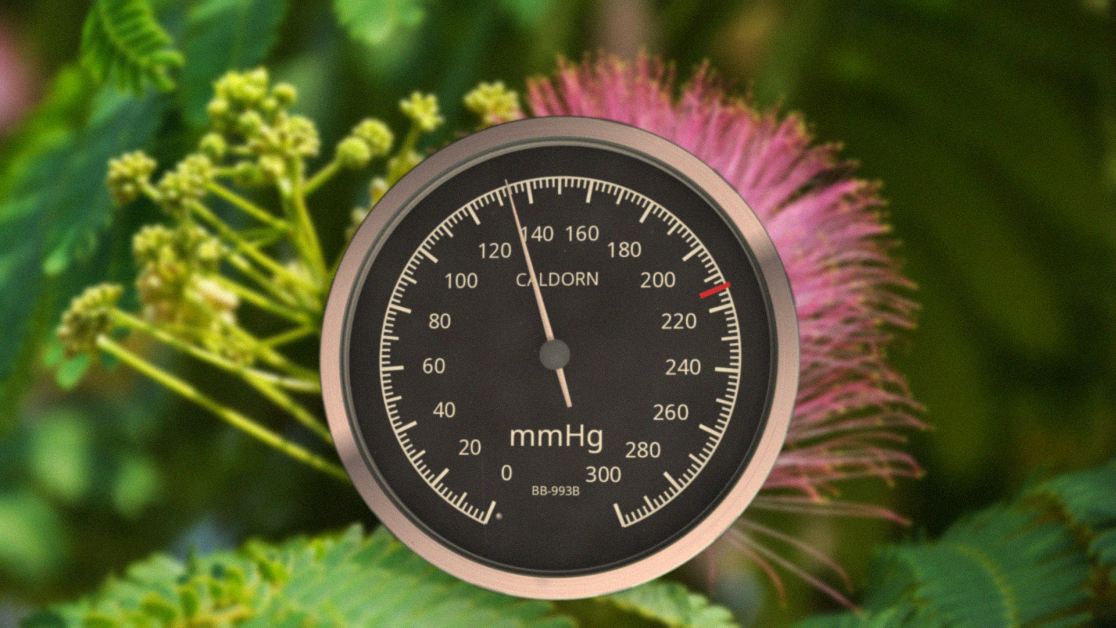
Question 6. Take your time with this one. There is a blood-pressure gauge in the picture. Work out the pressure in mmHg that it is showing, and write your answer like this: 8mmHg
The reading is 134mmHg
